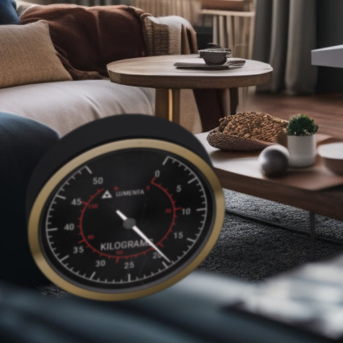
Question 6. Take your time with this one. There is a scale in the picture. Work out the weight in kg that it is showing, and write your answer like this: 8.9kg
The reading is 19kg
